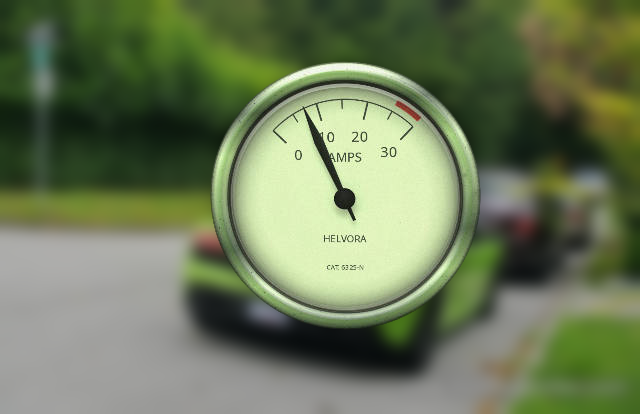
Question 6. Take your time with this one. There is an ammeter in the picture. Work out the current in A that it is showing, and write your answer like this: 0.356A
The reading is 7.5A
